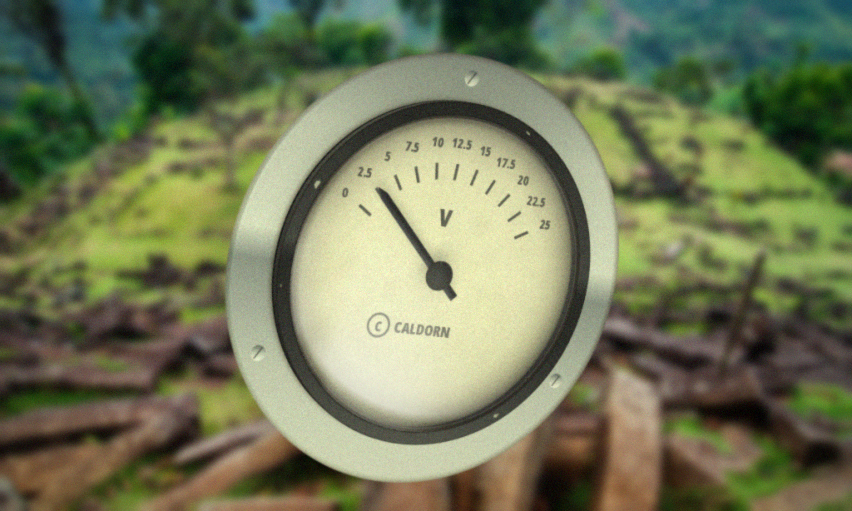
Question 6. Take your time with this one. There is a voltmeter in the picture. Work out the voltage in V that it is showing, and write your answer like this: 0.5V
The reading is 2.5V
